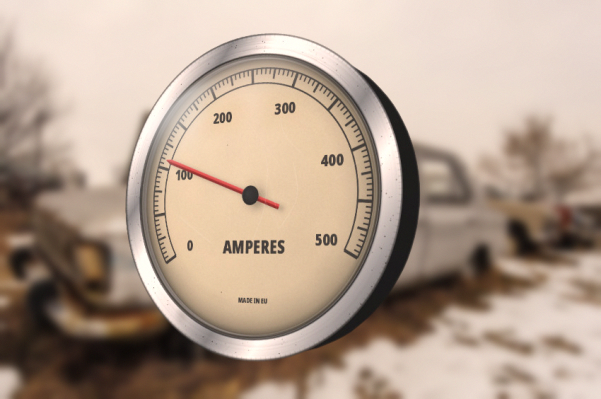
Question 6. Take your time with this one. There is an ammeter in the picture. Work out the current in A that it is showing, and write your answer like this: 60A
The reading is 110A
